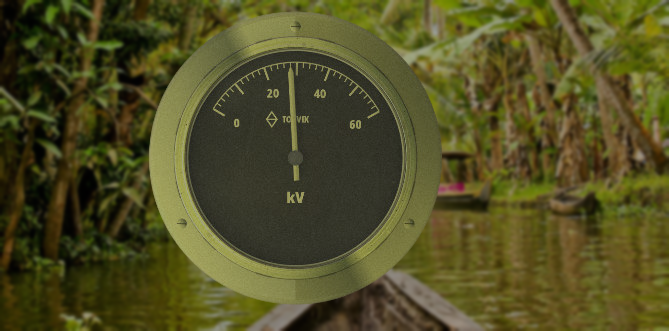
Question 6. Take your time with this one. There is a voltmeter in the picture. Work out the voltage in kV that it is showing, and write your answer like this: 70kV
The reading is 28kV
